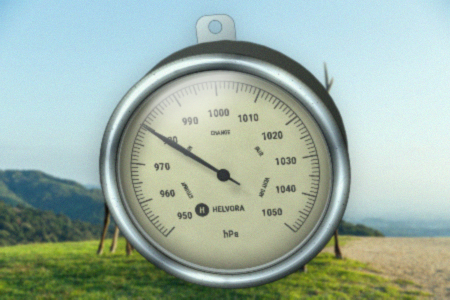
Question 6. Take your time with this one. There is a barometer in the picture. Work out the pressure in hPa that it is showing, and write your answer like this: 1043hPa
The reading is 980hPa
